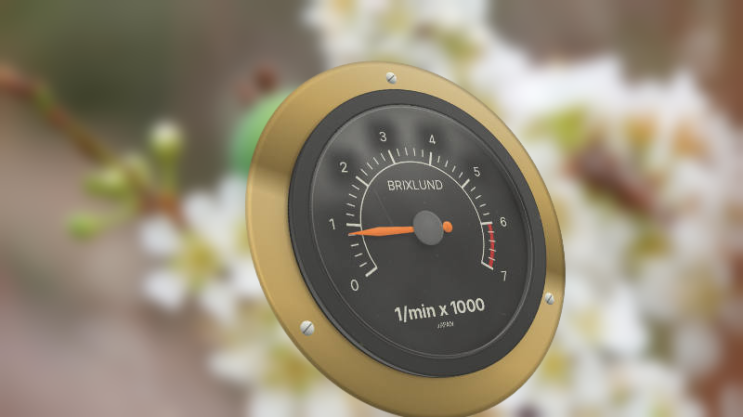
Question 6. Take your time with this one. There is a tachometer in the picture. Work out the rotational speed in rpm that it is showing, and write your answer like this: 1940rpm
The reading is 800rpm
